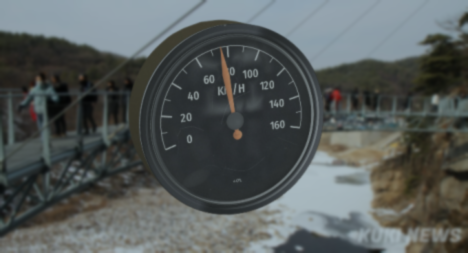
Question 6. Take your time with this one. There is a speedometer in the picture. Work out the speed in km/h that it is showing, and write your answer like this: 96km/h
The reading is 75km/h
